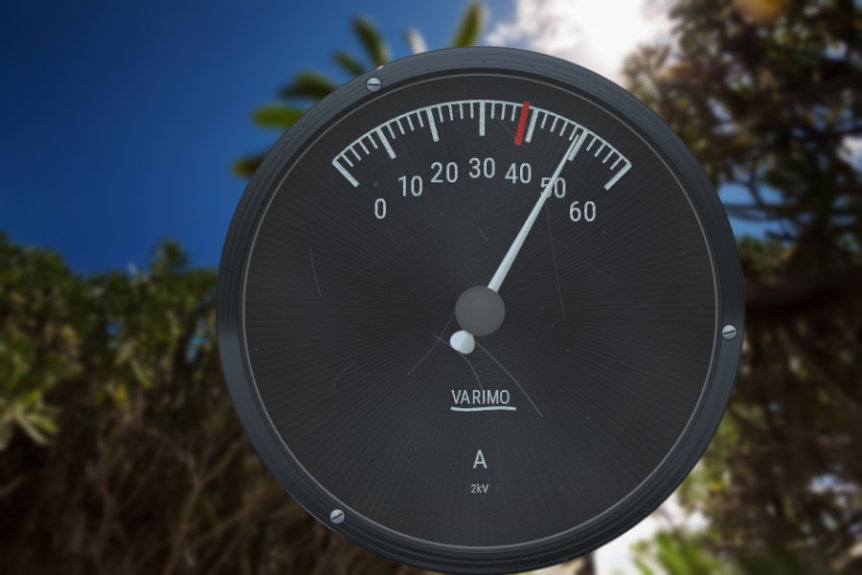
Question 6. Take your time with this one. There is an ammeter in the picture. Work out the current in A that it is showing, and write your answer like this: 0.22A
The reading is 49A
